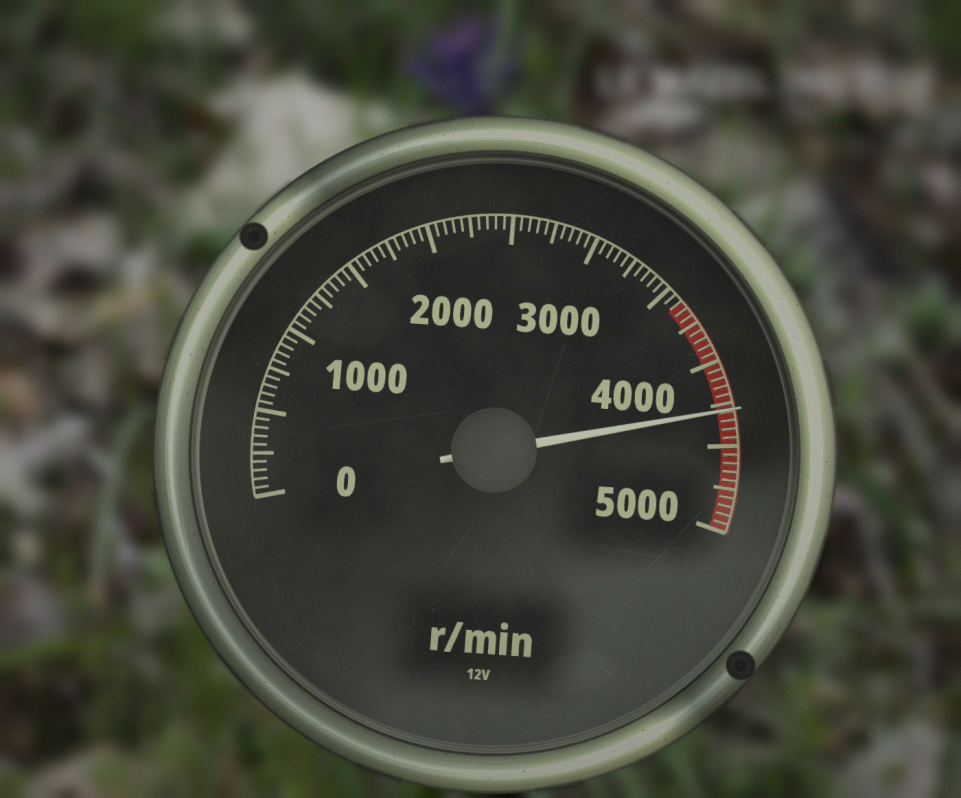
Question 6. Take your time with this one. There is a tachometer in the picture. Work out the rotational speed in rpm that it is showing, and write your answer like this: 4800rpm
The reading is 4300rpm
